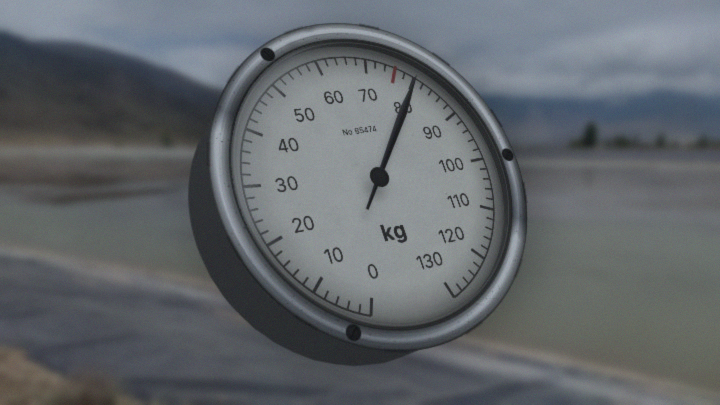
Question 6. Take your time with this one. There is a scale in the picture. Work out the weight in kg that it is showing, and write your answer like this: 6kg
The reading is 80kg
